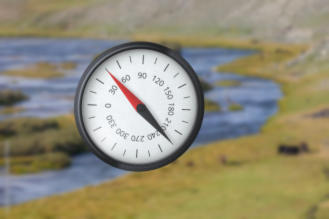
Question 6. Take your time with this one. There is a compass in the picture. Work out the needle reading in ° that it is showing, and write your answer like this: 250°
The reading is 45°
